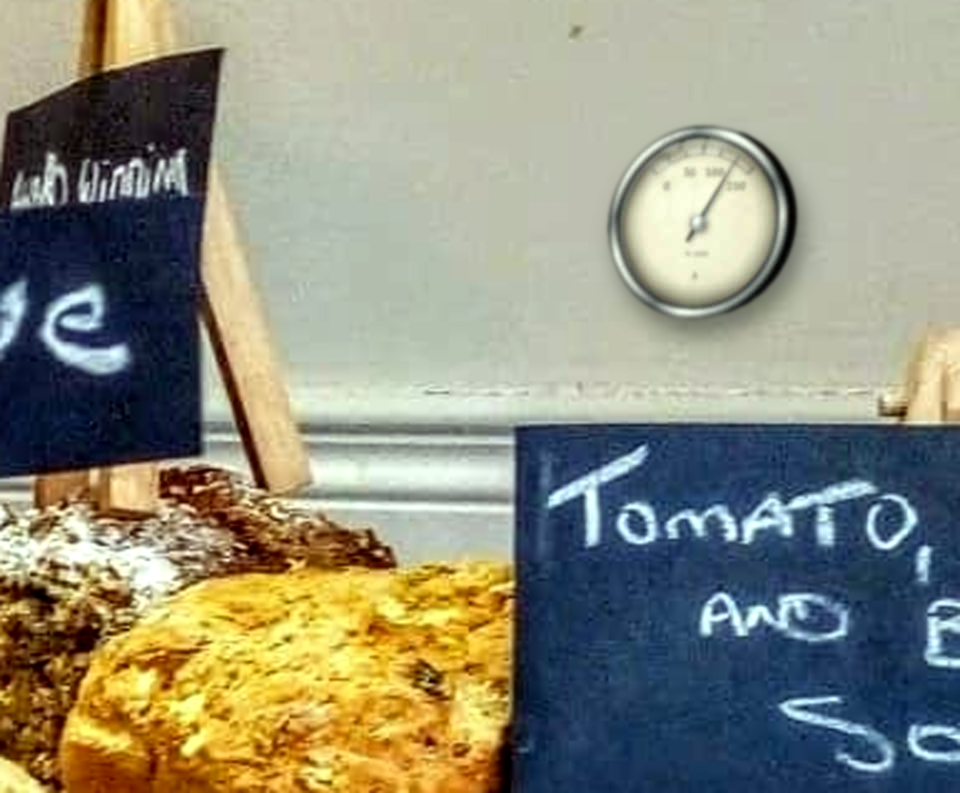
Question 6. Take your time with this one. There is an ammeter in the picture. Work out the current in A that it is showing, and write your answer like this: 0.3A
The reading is 125A
